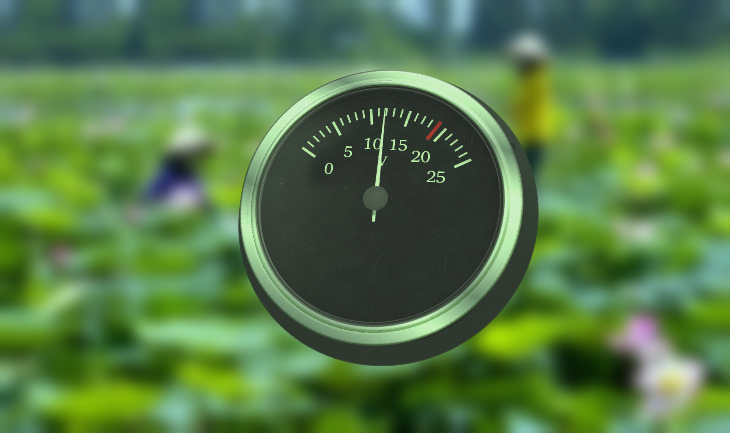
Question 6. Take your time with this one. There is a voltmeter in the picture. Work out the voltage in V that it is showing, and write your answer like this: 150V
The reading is 12V
